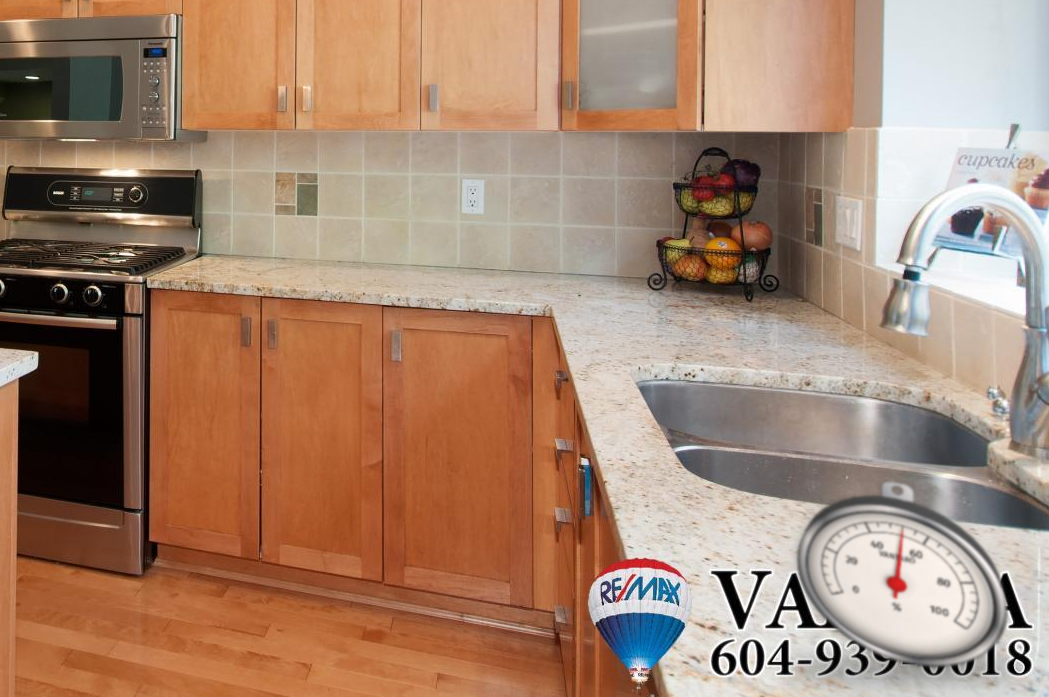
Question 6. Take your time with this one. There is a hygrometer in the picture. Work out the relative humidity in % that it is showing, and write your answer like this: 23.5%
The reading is 52%
